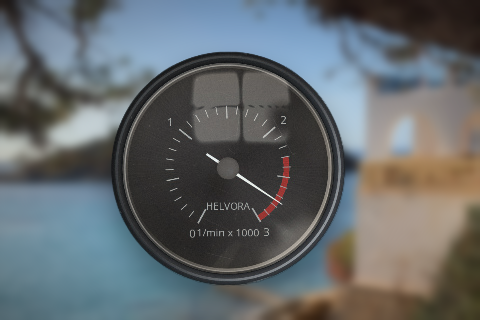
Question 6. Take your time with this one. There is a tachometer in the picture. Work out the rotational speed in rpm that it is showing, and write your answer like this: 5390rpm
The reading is 2750rpm
